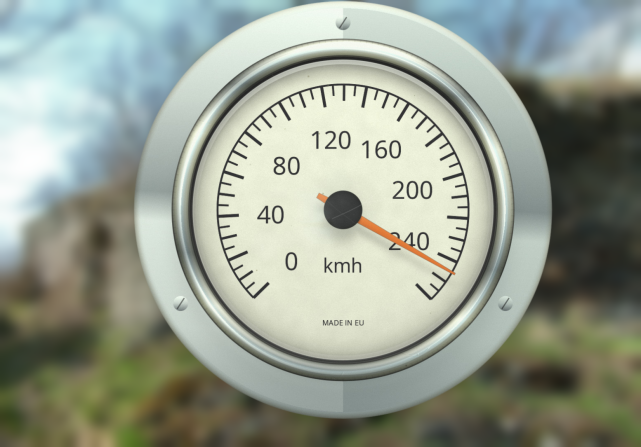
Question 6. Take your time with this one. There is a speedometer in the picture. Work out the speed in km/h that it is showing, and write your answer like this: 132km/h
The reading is 245km/h
